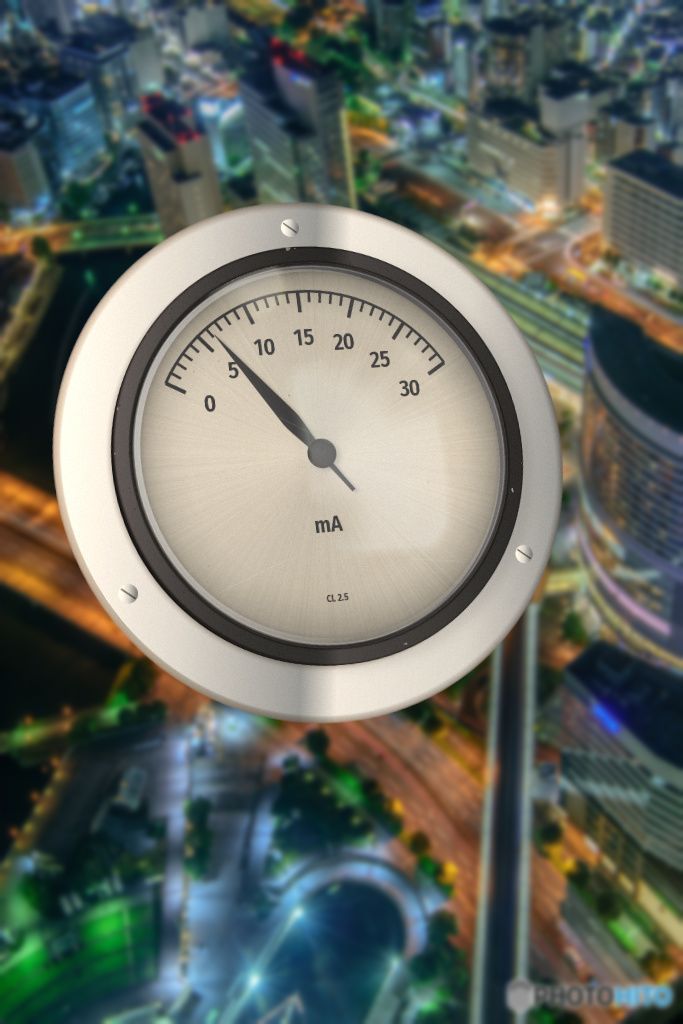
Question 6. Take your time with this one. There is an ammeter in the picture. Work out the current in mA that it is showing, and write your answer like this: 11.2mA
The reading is 6mA
